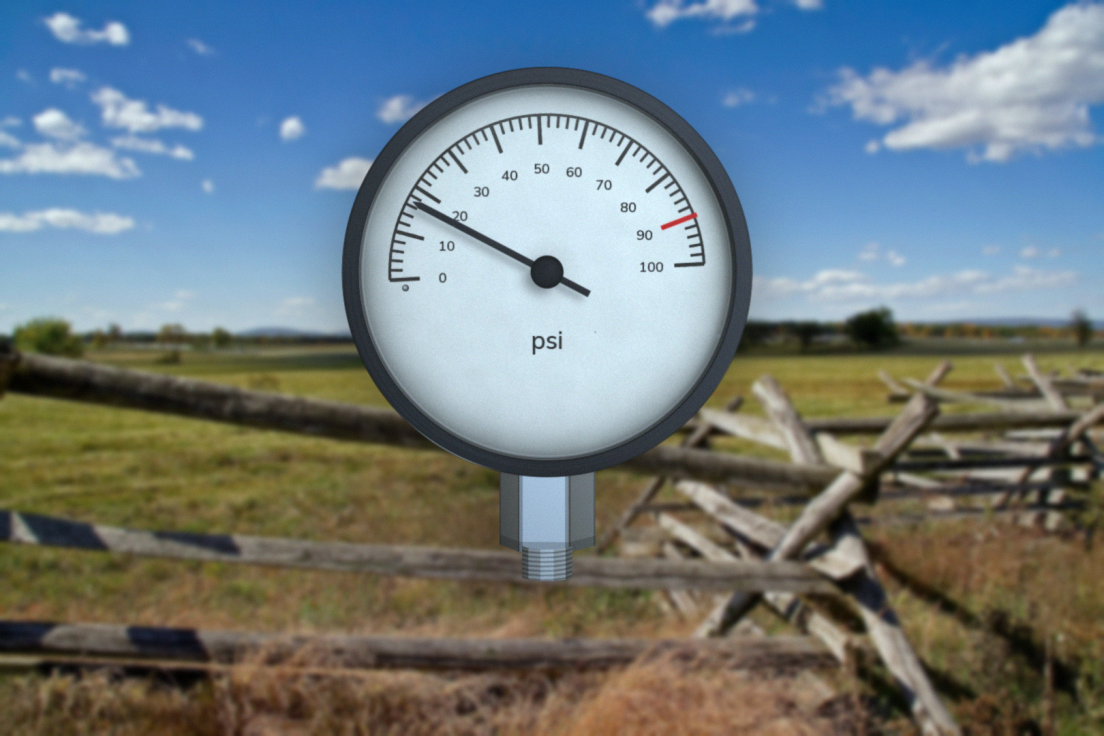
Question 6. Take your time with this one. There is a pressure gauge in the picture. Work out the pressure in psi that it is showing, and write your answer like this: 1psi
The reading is 17psi
